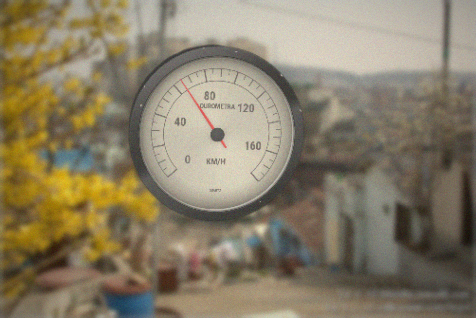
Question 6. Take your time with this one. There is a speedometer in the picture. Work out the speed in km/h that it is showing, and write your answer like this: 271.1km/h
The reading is 65km/h
